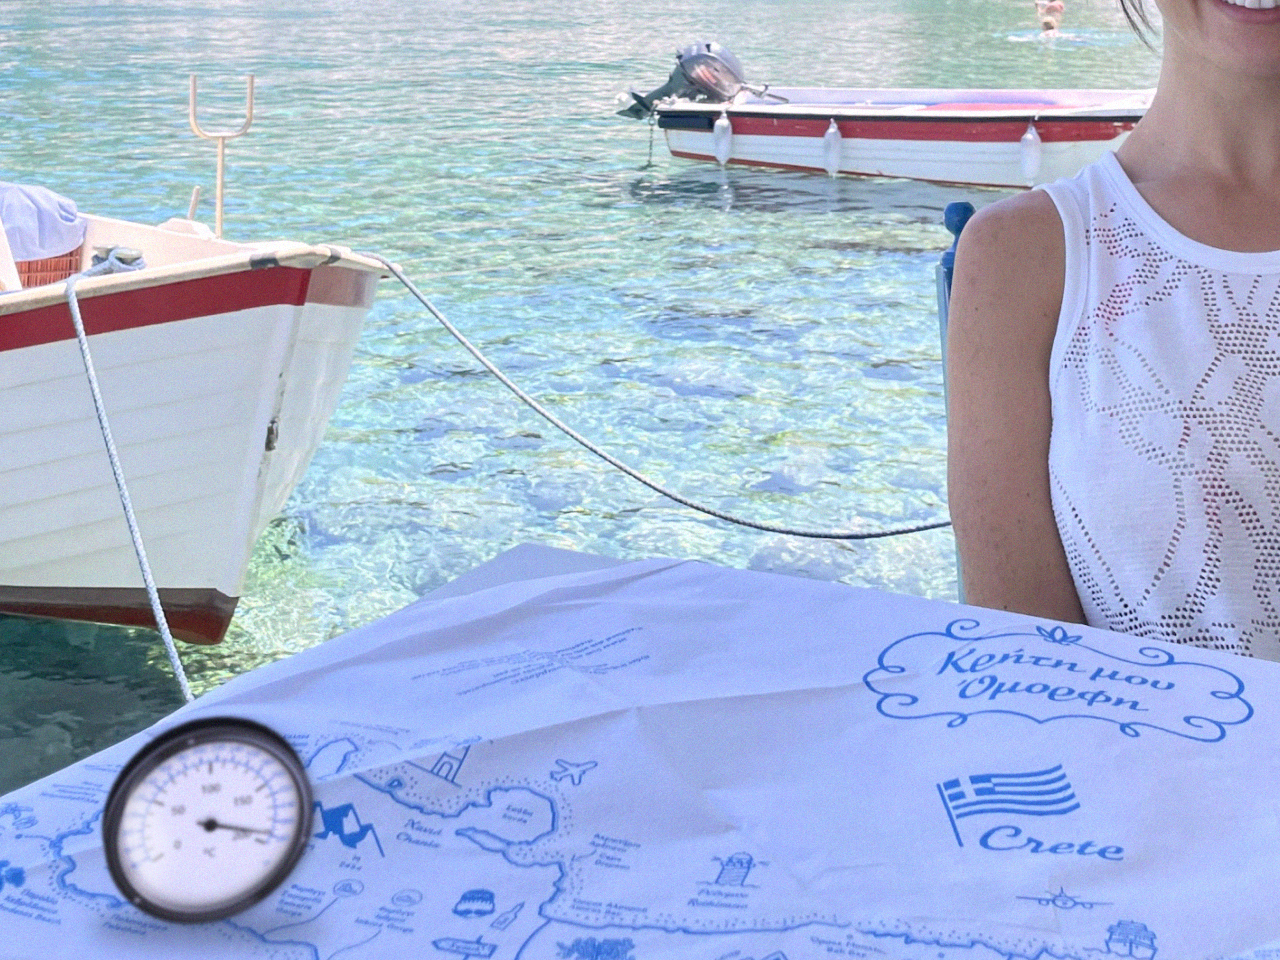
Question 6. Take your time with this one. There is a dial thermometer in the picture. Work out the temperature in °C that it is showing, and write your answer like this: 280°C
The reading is 190°C
